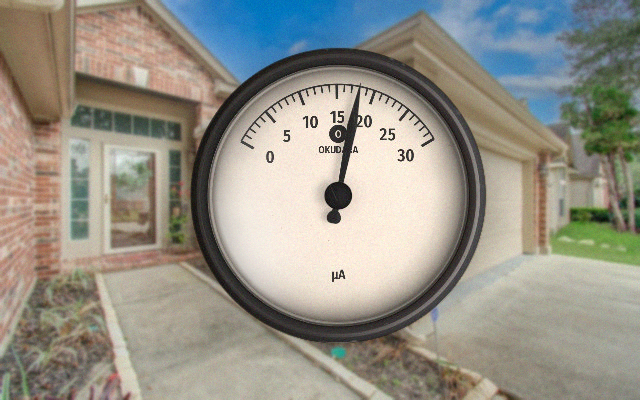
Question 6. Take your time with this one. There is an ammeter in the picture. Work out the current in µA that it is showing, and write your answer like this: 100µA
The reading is 18µA
